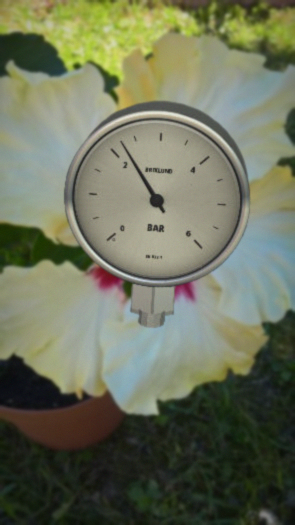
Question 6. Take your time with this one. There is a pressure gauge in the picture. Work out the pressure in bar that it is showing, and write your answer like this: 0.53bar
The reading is 2.25bar
